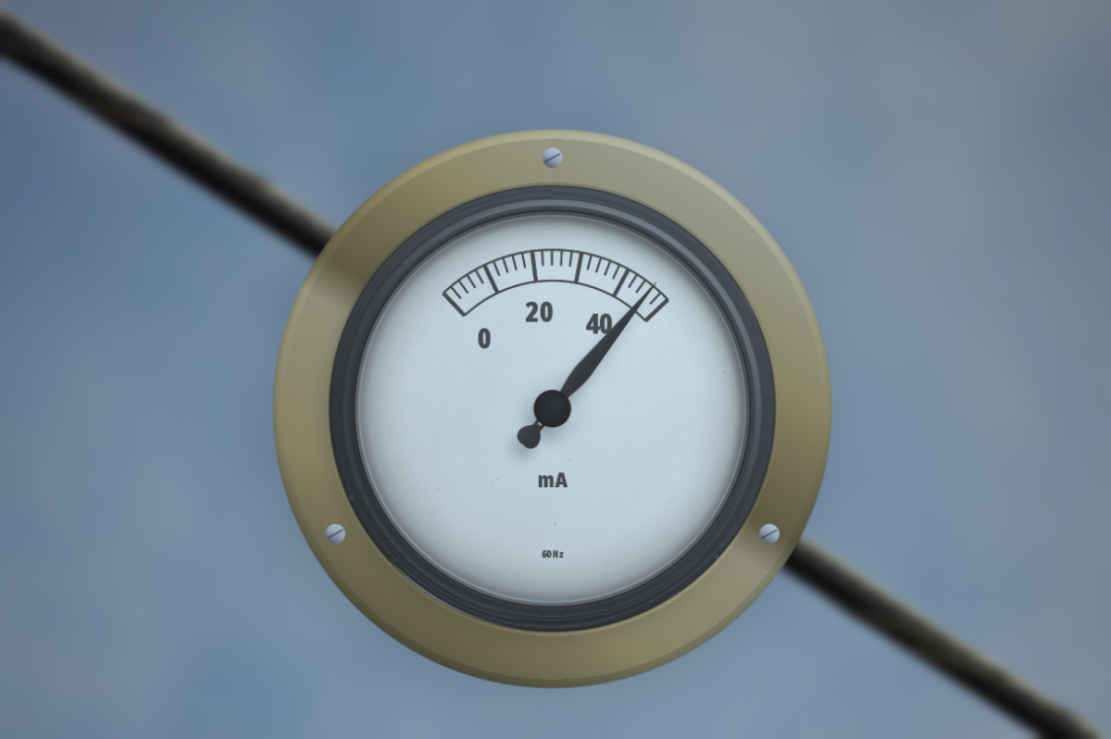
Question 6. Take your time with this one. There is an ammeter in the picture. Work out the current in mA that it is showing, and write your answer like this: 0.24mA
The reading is 46mA
